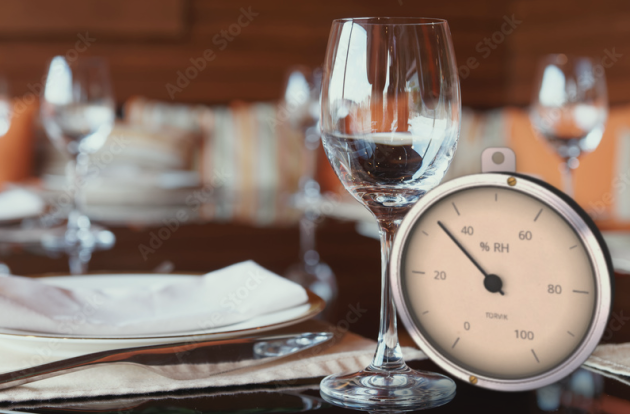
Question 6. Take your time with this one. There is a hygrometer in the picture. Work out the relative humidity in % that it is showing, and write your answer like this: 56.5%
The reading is 35%
